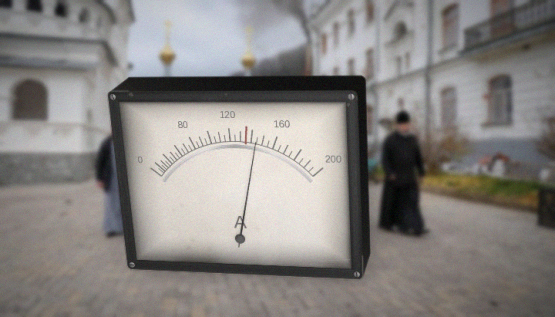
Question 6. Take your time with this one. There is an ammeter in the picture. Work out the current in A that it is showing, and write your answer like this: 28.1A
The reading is 145A
